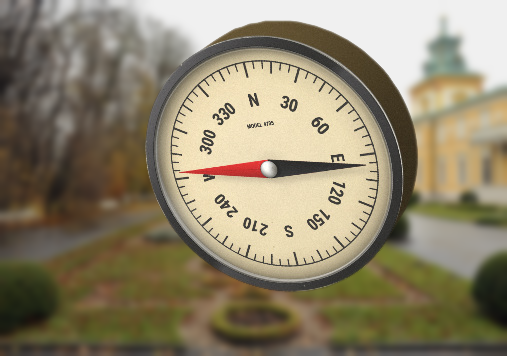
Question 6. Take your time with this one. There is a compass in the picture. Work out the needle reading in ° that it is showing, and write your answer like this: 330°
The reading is 275°
